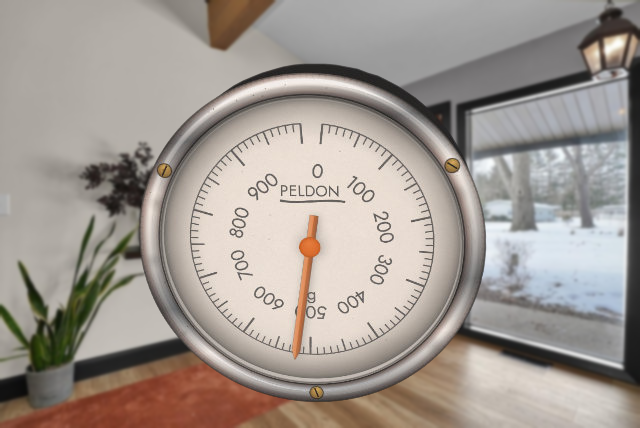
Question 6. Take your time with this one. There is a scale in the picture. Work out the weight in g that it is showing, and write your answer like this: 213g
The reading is 520g
